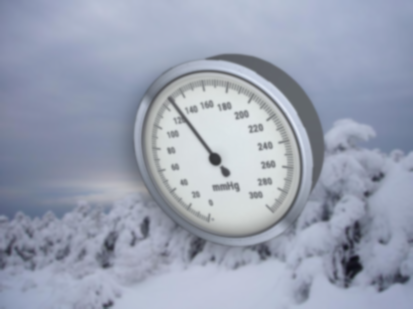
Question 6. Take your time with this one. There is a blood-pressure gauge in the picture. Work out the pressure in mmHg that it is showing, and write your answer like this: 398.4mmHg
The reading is 130mmHg
